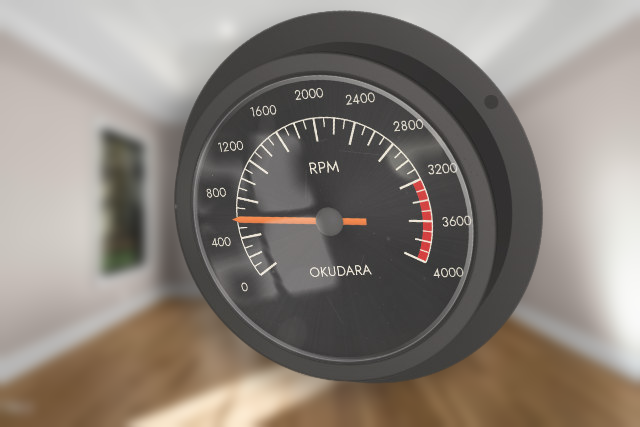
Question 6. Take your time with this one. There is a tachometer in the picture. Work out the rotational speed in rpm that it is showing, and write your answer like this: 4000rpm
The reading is 600rpm
